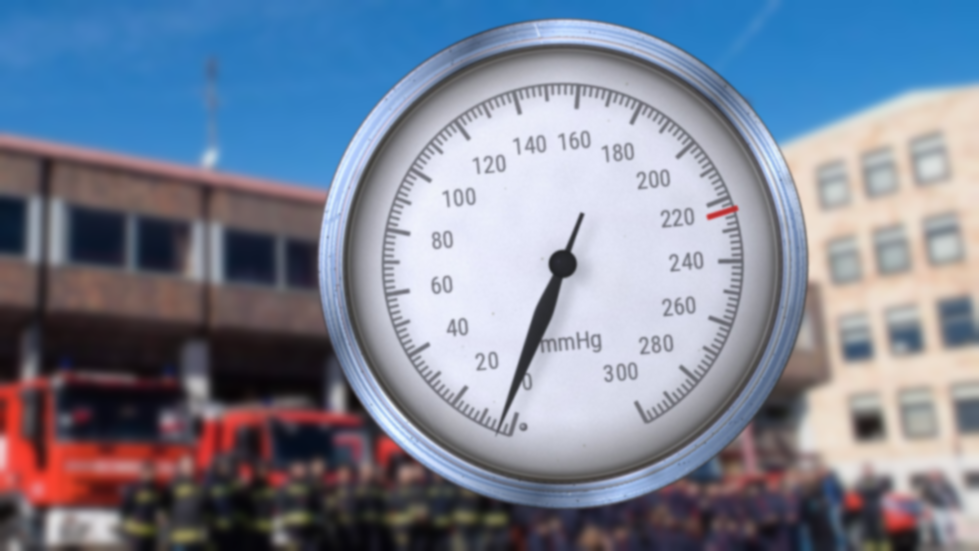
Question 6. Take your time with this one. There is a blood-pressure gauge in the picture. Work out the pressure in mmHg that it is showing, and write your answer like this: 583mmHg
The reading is 4mmHg
